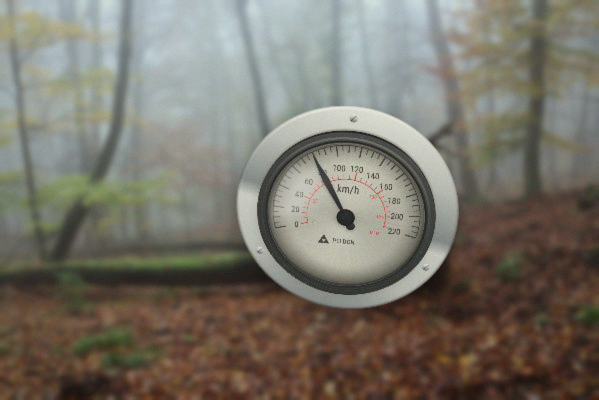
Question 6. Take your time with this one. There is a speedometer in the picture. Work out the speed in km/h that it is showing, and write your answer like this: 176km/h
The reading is 80km/h
